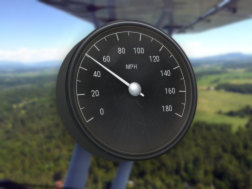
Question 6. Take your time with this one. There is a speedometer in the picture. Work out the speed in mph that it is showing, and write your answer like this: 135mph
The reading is 50mph
